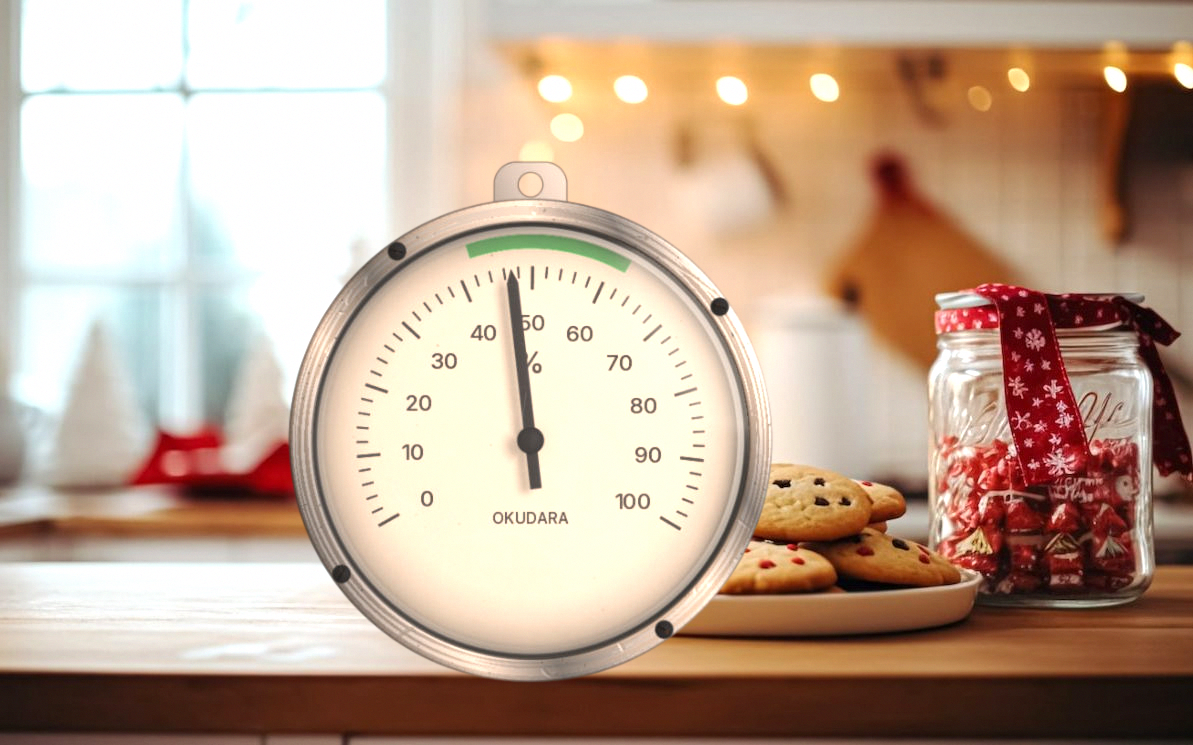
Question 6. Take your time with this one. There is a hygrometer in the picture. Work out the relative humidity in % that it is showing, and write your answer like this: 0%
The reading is 47%
